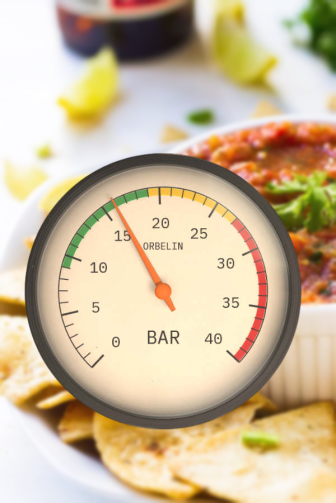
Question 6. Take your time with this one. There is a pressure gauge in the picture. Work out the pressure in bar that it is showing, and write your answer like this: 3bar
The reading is 16bar
